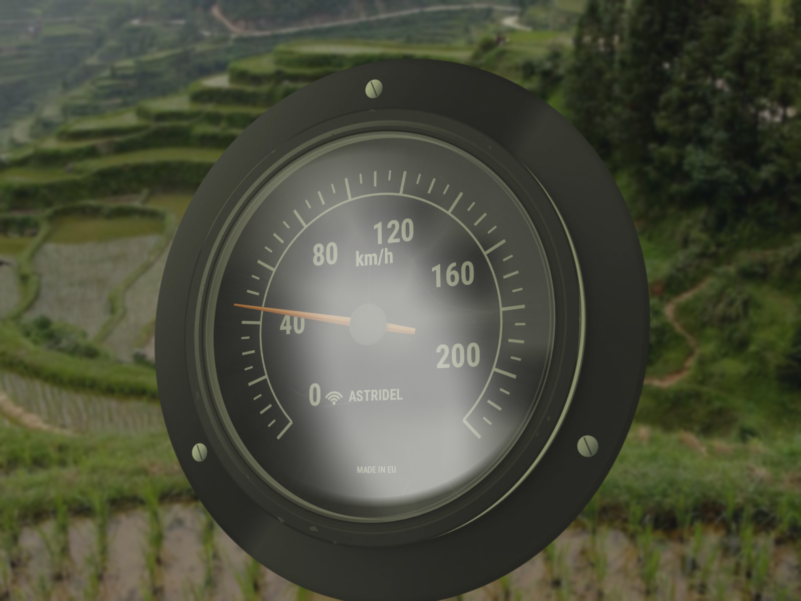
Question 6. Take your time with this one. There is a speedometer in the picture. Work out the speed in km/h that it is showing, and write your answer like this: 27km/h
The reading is 45km/h
